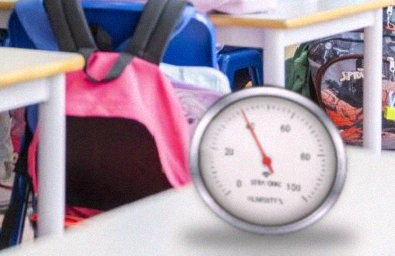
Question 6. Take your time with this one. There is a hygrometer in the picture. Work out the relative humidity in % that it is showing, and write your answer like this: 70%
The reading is 40%
